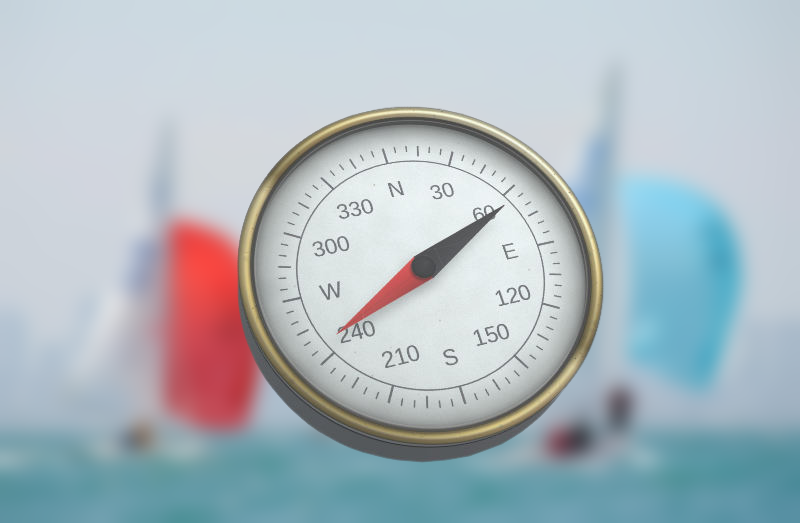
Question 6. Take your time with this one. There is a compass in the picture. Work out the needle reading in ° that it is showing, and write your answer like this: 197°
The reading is 245°
